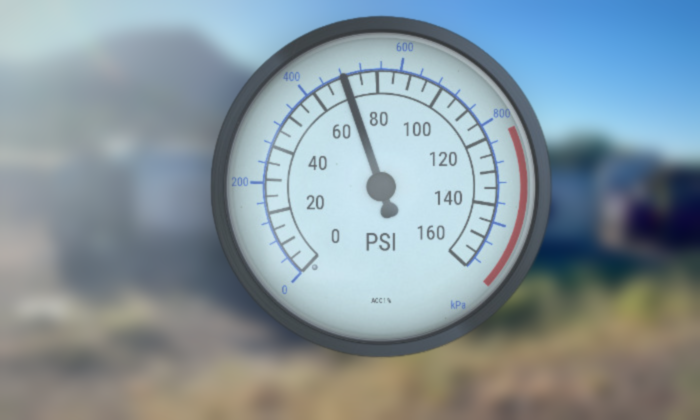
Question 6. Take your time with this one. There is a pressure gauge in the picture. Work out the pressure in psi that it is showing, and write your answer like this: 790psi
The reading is 70psi
